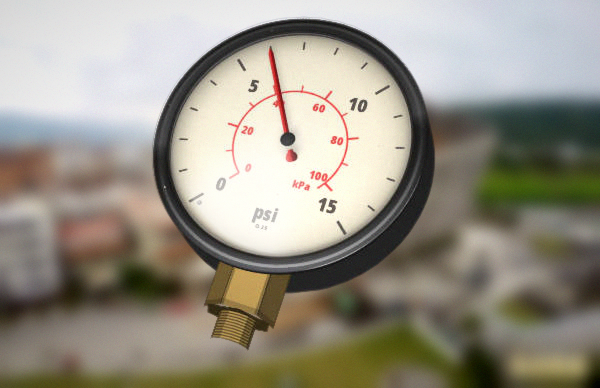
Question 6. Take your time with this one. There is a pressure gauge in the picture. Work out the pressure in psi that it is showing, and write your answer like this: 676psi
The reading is 6psi
